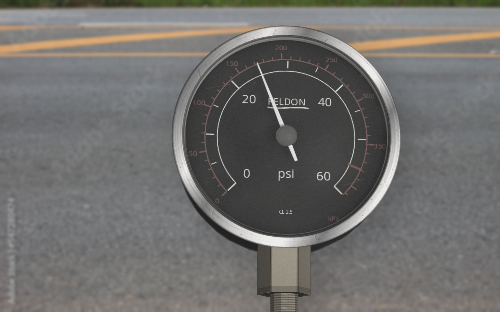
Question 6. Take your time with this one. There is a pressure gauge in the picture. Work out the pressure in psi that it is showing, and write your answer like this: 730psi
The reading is 25psi
